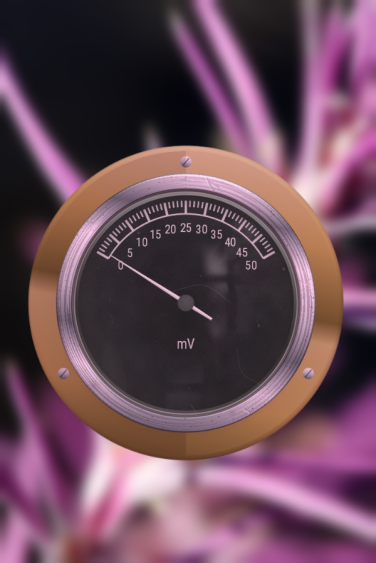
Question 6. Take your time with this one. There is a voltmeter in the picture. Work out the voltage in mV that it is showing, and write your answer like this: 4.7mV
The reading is 1mV
